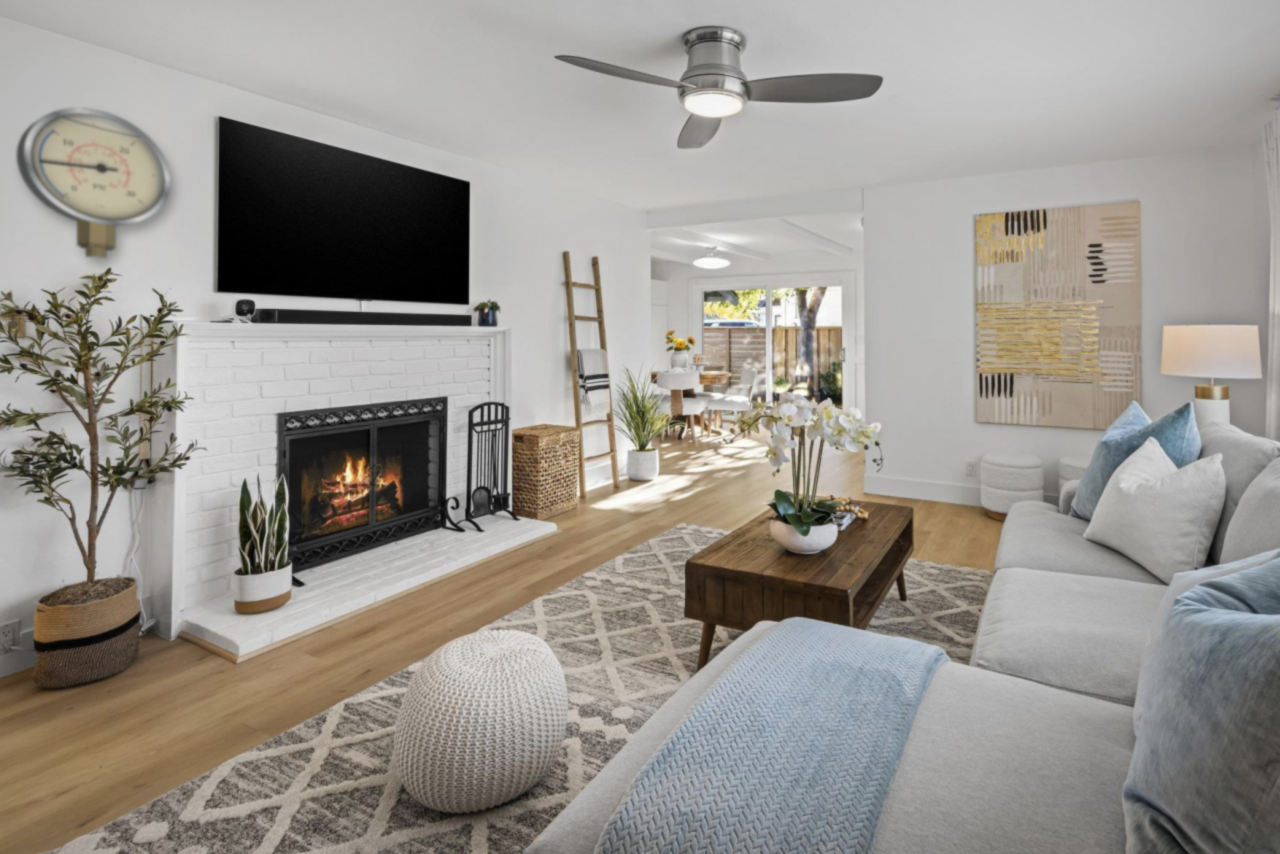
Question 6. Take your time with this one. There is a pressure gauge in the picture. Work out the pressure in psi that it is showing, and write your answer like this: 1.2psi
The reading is 5psi
